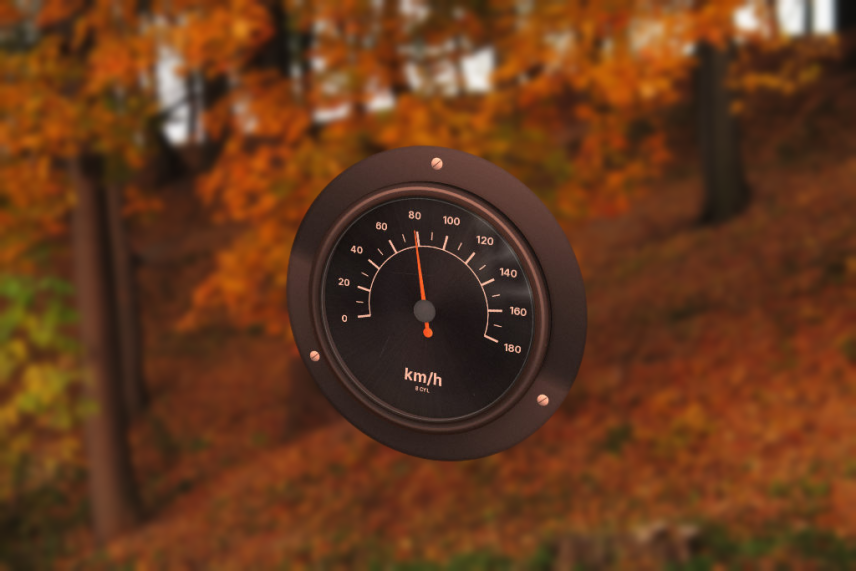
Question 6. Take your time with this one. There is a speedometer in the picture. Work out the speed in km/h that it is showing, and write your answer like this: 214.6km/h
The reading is 80km/h
